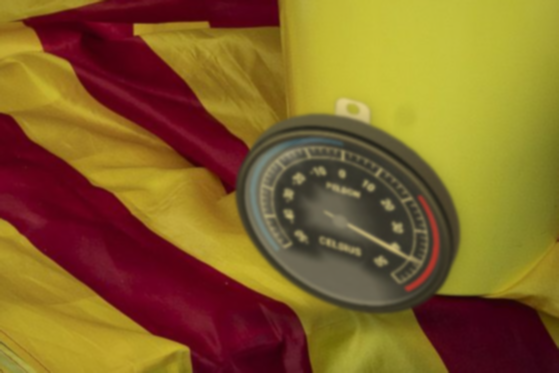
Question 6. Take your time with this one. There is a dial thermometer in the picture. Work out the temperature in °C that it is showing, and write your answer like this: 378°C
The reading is 40°C
